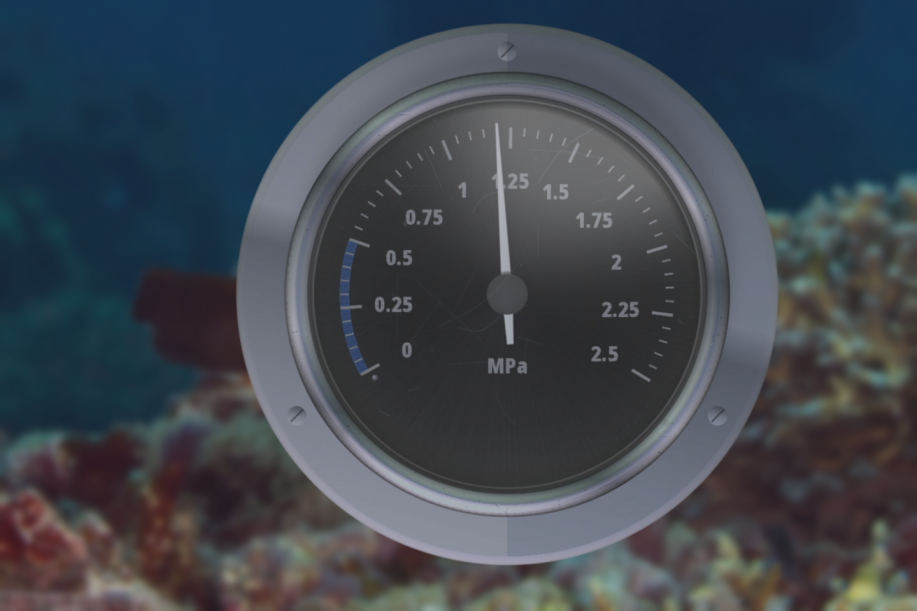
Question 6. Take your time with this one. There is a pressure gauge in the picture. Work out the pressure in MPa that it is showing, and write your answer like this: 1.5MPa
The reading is 1.2MPa
